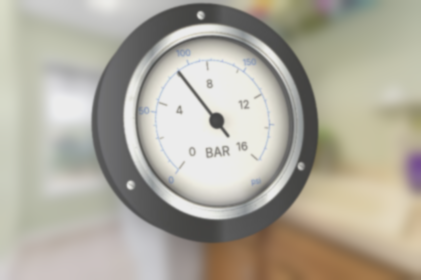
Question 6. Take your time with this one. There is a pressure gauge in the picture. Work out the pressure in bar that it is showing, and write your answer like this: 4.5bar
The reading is 6bar
